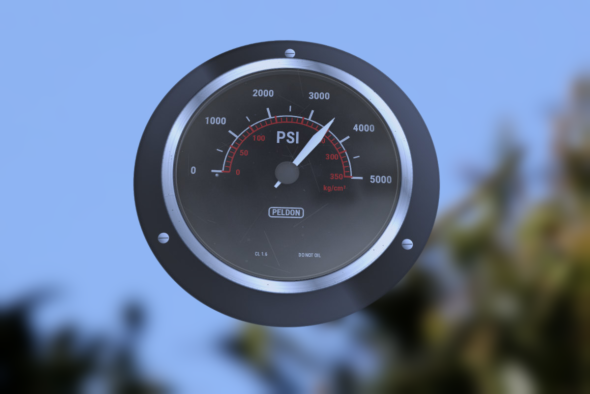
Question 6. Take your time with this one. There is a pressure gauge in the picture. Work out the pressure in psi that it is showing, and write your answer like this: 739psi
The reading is 3500psi
